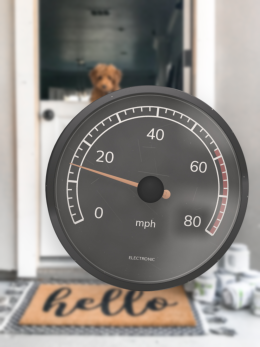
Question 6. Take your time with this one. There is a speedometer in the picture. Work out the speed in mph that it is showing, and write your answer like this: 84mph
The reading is 14mph
